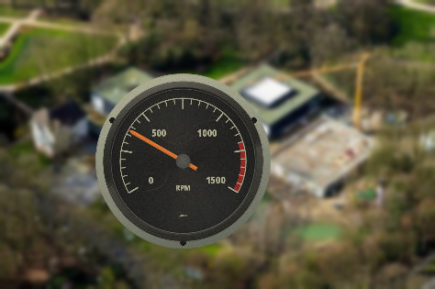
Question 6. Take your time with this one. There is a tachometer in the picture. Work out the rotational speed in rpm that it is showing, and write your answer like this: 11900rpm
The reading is 375rpm
